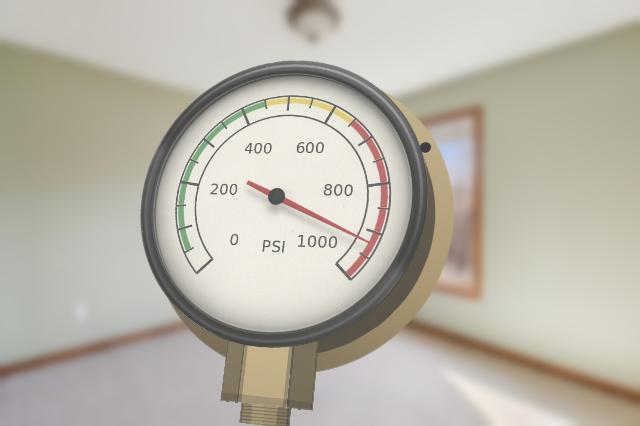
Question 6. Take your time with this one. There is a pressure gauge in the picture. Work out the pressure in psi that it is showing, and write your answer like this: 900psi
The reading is 925psi
